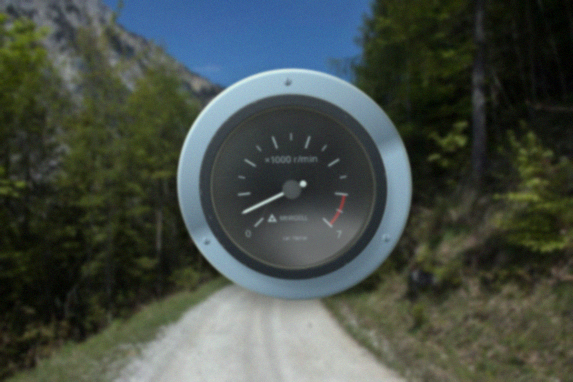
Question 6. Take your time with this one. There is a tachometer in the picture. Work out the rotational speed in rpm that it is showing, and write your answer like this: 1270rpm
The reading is 500rpm
